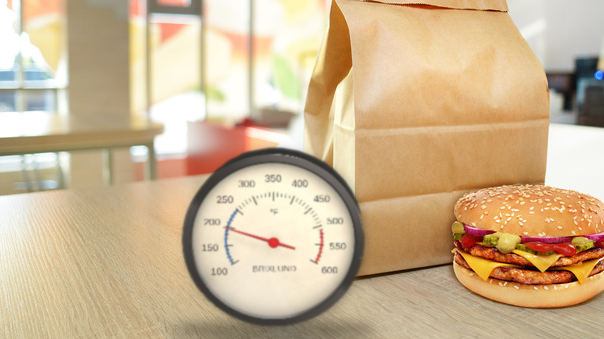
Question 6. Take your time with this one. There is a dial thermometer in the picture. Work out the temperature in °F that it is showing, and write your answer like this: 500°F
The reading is 200°F
